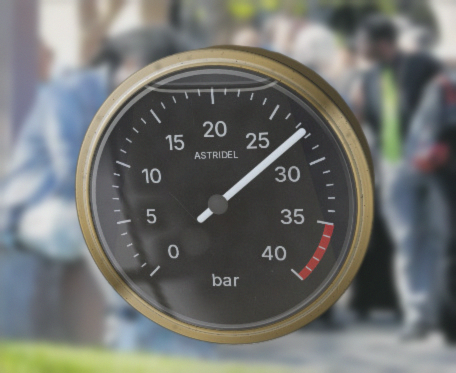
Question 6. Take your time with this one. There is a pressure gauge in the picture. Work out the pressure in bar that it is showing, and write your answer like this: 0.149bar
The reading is 27.5bar
